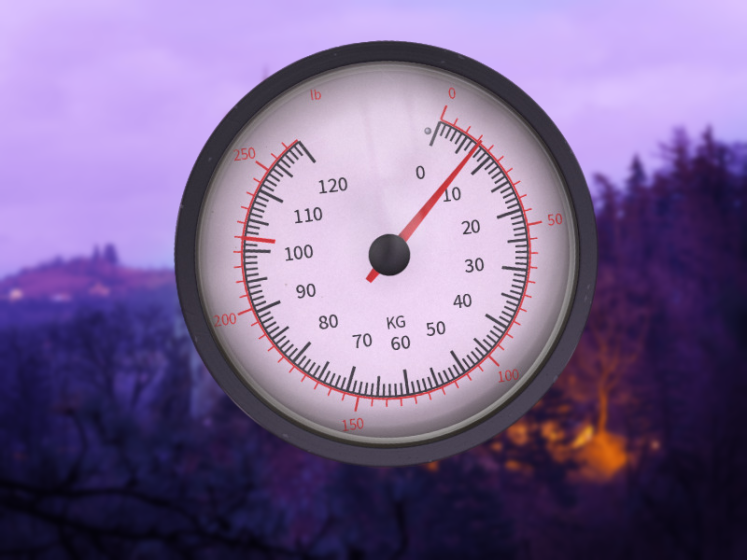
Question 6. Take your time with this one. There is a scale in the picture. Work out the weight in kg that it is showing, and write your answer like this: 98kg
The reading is 7kg
